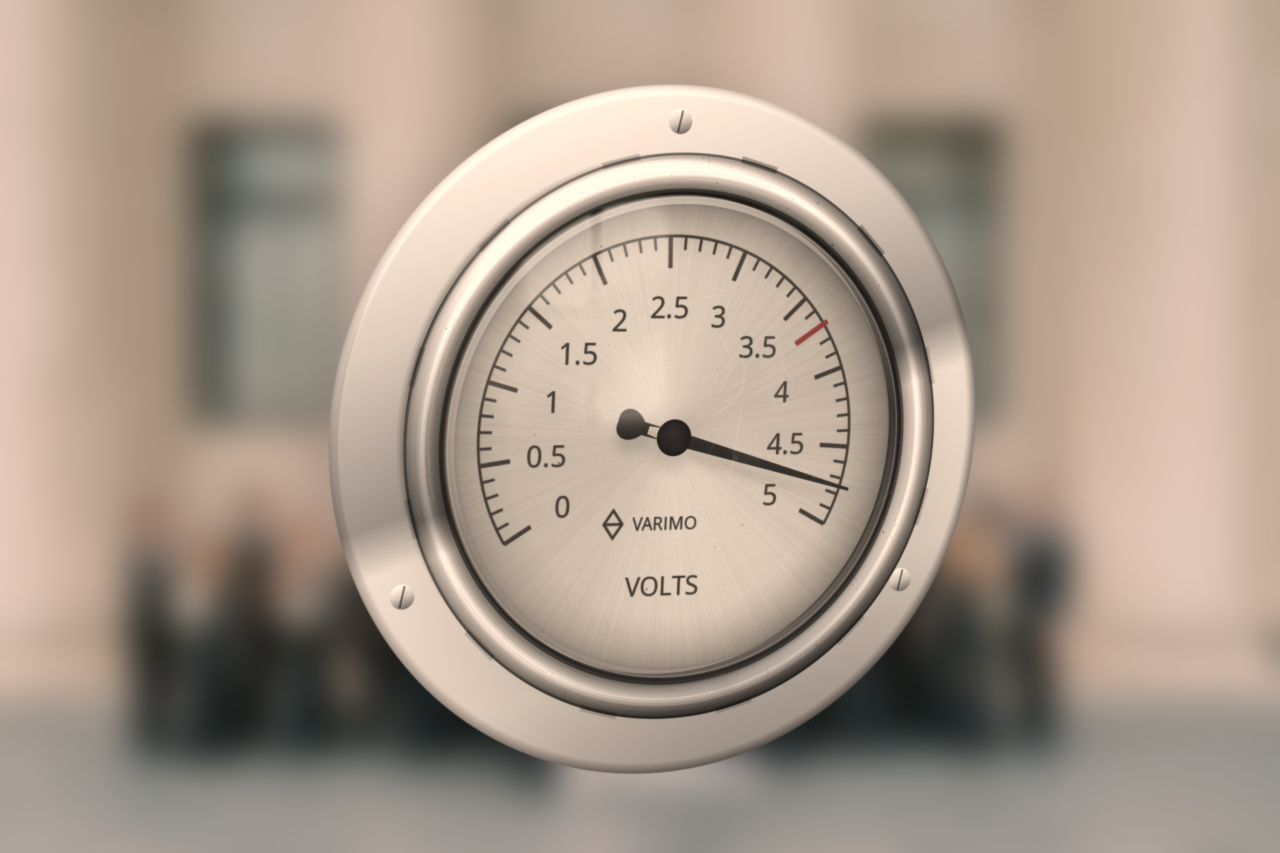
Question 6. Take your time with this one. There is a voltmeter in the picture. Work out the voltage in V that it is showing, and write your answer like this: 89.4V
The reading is 4.75V
